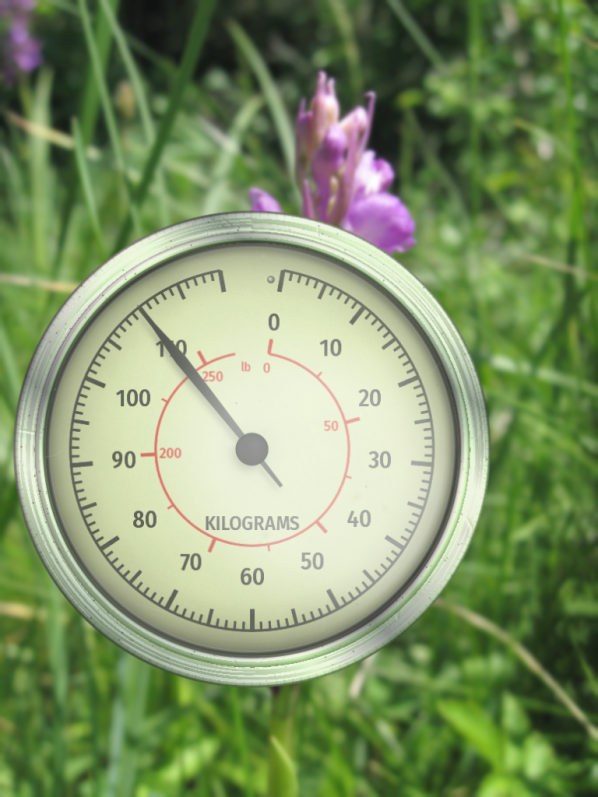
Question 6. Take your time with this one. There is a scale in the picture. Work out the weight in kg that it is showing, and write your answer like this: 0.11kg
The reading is 110kg
